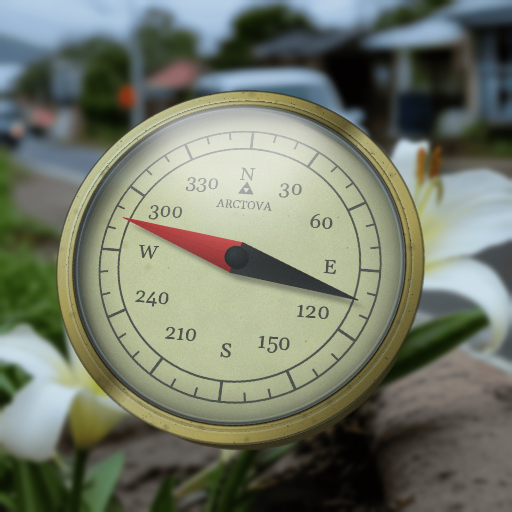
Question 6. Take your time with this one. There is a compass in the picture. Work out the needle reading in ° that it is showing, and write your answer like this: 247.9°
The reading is 285°
